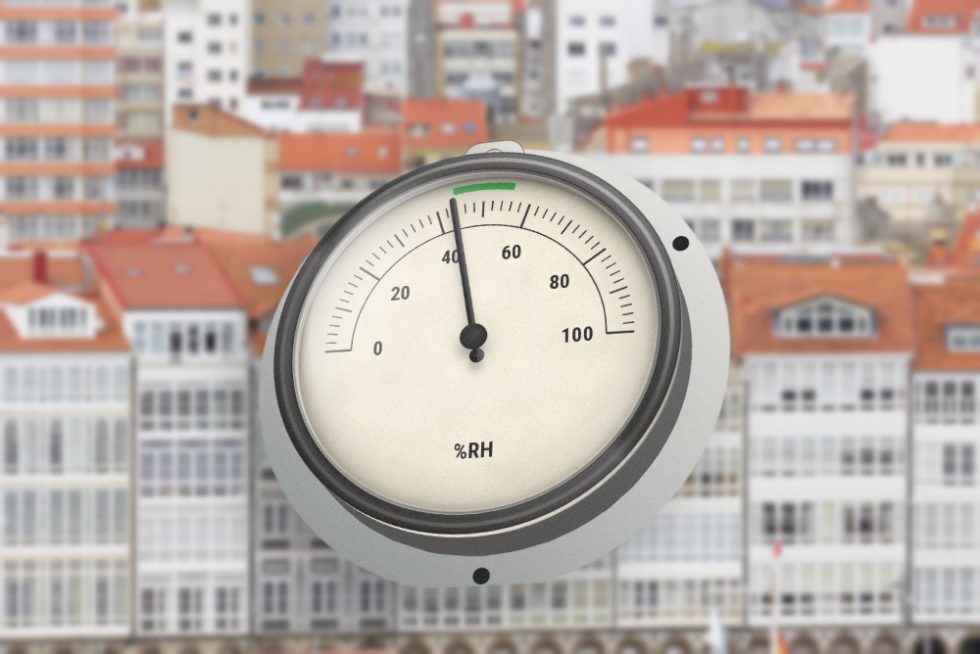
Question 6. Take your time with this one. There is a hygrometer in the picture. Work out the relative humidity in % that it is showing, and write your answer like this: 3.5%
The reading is 44%
